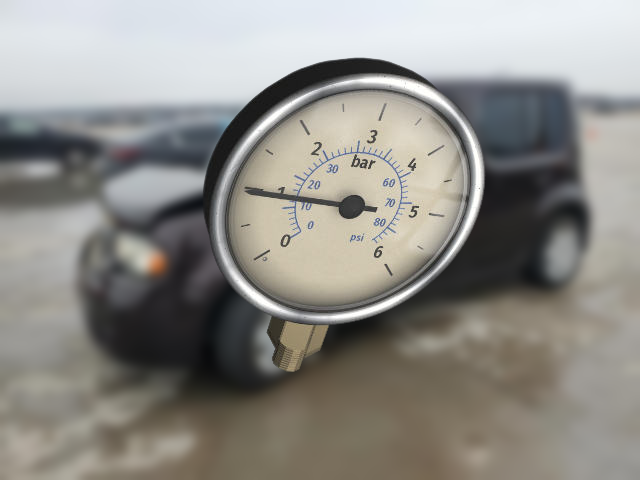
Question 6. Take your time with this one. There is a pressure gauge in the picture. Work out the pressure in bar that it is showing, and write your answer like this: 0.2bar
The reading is 1bar
